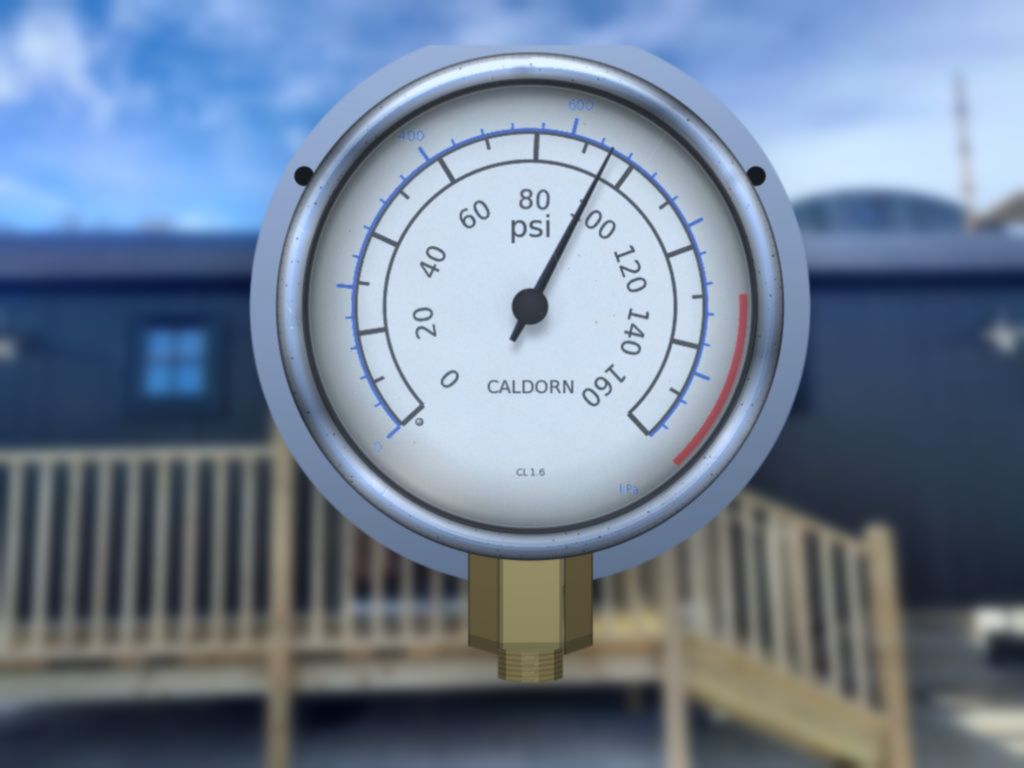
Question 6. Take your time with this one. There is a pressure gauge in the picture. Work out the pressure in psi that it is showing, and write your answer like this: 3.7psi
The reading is 95psi
